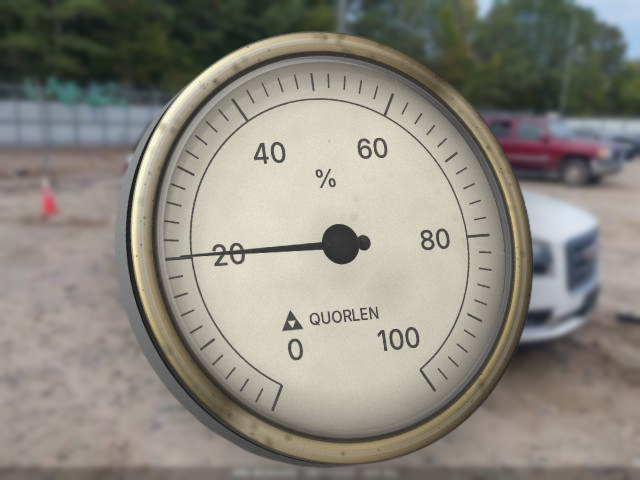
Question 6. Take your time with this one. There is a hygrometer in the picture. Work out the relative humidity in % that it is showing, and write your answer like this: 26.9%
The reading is 20%
